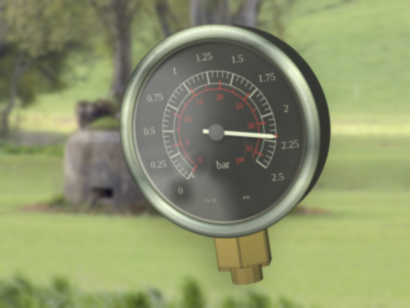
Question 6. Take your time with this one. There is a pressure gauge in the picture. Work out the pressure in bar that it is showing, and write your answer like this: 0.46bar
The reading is 2.2bar
